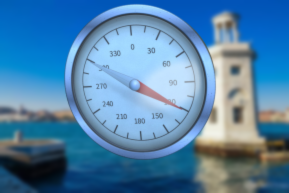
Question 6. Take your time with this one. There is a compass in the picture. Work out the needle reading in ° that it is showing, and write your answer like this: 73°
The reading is 120°
